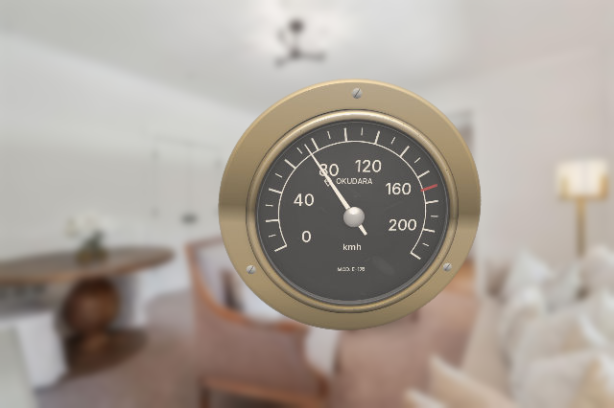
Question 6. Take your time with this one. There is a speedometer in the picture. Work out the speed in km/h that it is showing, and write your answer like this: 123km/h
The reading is 75km/h
